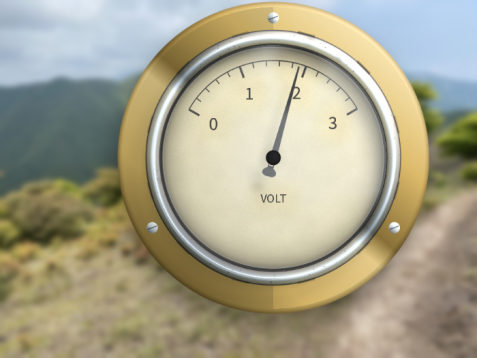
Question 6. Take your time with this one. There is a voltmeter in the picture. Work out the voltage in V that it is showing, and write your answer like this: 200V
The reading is 1.9V
